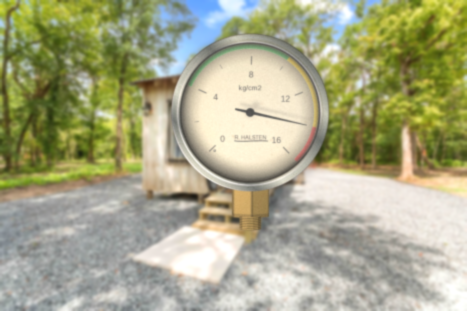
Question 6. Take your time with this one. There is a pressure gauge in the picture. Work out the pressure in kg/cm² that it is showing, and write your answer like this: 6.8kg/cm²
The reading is 14kg/cm²
